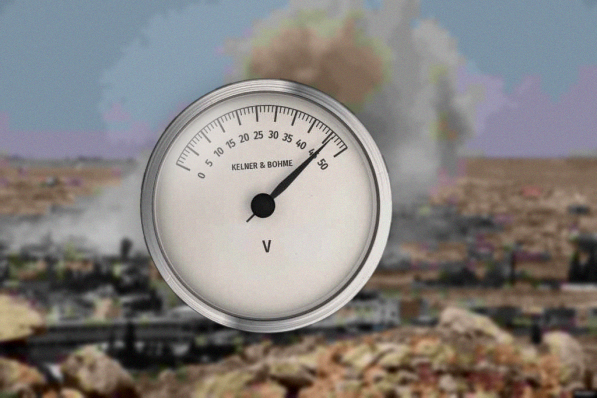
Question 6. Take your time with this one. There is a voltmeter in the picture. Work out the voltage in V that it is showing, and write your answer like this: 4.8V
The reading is 46V
